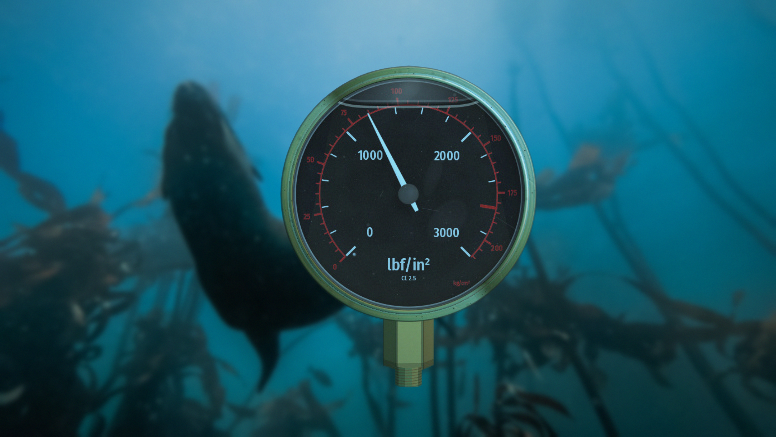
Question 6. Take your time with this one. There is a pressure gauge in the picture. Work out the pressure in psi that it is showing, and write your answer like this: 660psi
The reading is 1200psi
